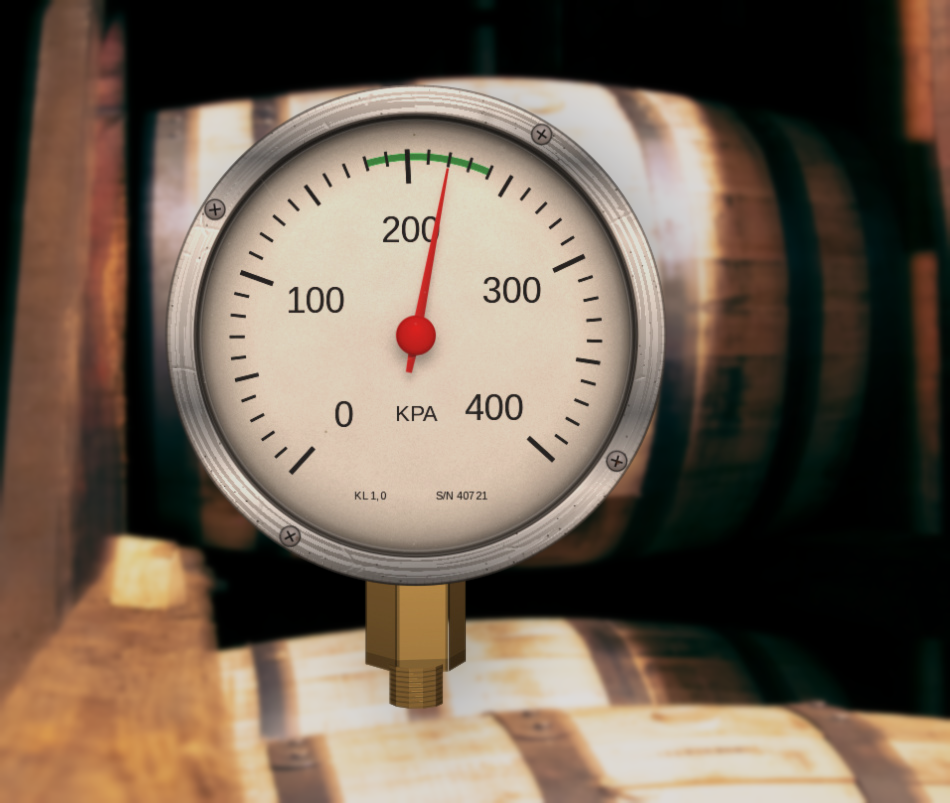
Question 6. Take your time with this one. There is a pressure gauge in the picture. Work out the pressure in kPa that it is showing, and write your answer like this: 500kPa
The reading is 220kPa
